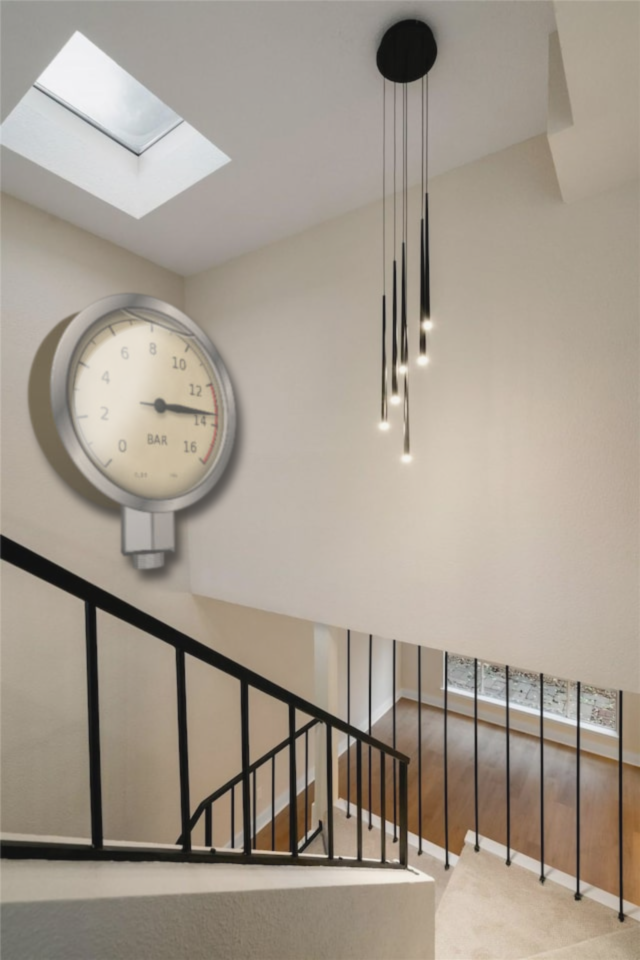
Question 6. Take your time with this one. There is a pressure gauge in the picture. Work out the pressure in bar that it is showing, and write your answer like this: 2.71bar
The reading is 13.5bar
